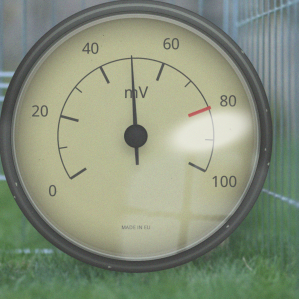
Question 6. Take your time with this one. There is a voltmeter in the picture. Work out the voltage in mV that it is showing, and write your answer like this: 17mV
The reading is 50mV
